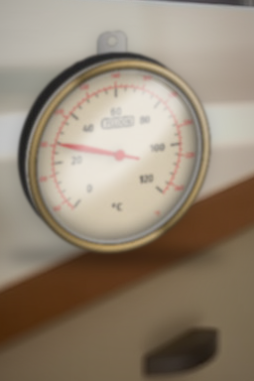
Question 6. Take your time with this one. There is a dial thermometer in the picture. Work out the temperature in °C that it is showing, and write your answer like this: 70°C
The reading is 28°C
